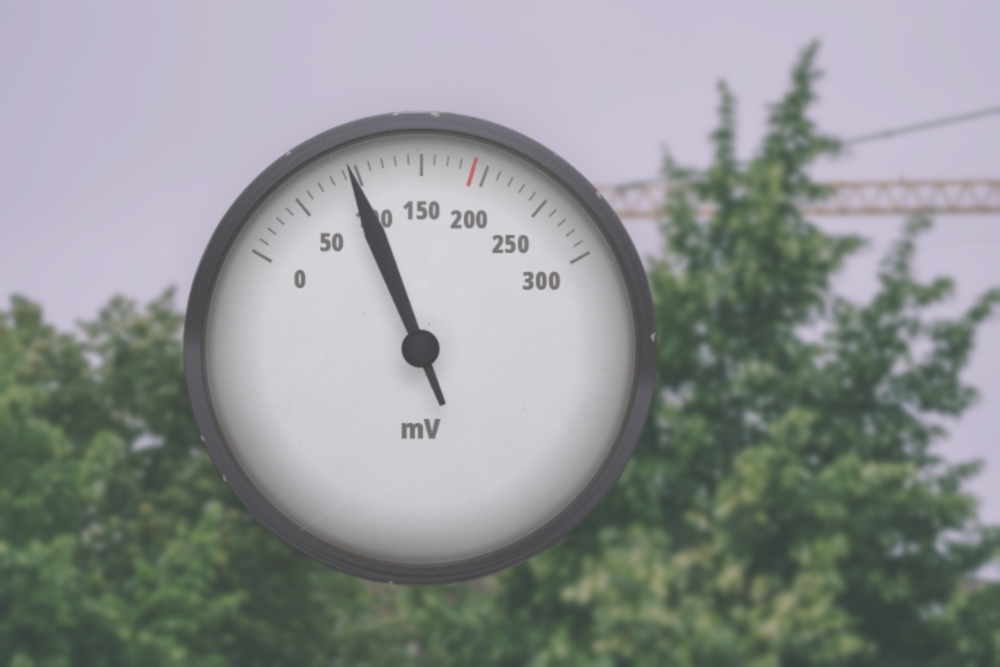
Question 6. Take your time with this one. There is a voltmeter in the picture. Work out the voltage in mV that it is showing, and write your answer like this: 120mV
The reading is 95mV
